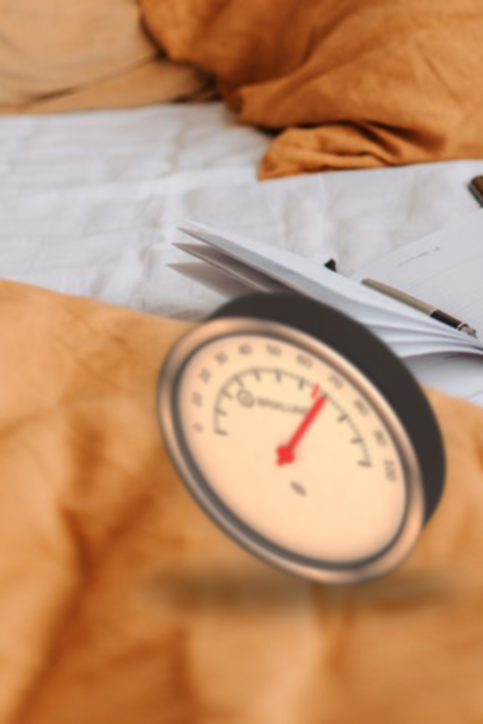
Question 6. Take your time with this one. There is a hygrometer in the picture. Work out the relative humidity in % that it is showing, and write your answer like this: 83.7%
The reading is 70%
